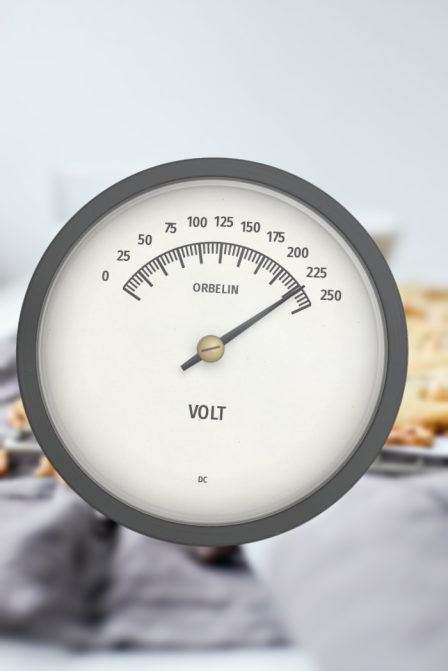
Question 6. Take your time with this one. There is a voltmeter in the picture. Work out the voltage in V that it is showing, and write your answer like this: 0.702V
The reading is 230V
